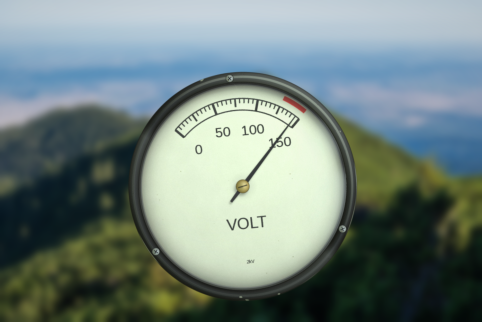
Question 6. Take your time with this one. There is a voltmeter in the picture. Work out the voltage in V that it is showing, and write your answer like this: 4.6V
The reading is 145V
